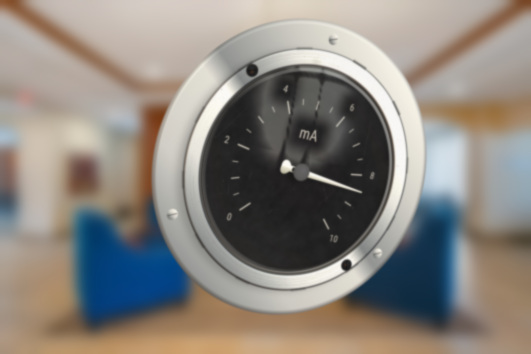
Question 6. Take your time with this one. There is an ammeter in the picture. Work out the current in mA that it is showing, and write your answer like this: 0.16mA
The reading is 8.5mA
